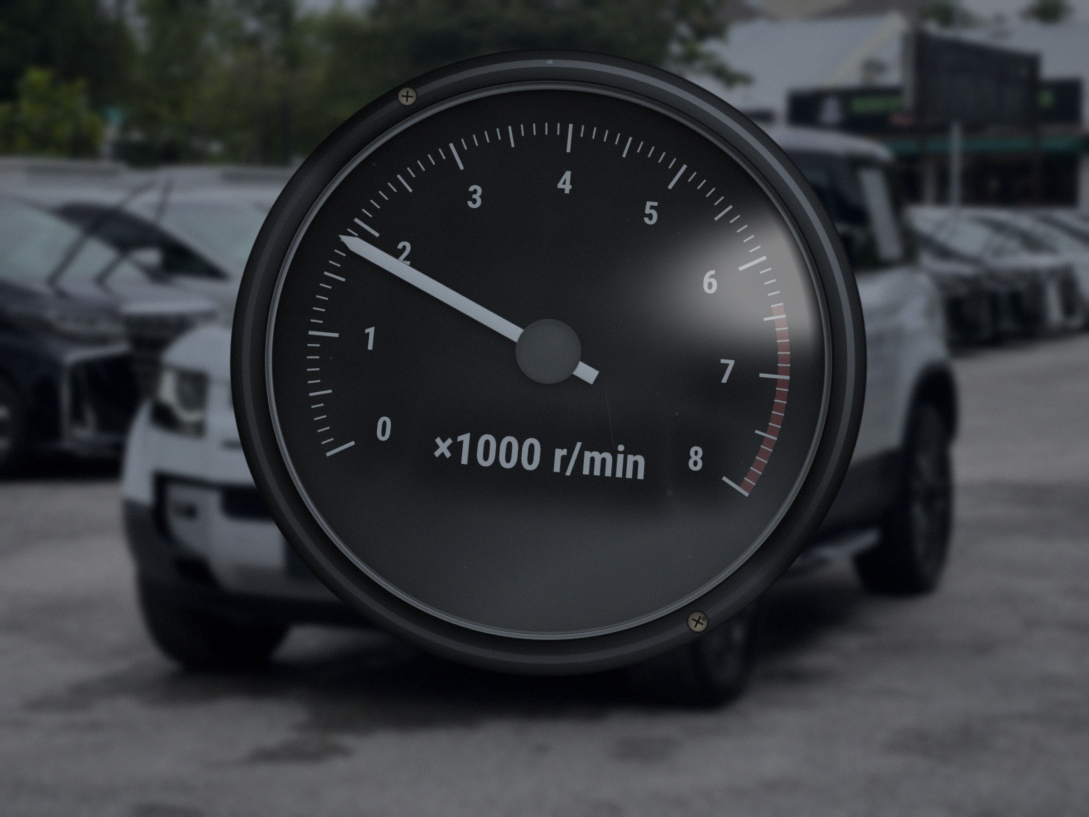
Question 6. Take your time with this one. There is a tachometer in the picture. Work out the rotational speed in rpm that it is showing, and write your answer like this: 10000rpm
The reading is 1800rpm
